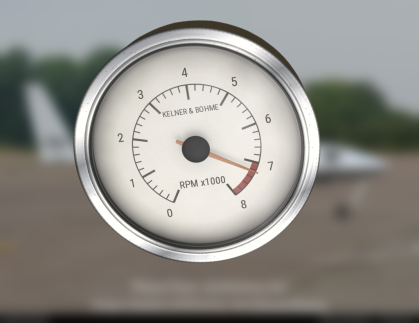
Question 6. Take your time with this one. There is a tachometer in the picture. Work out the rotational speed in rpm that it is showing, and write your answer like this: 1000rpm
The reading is 7200rpm
